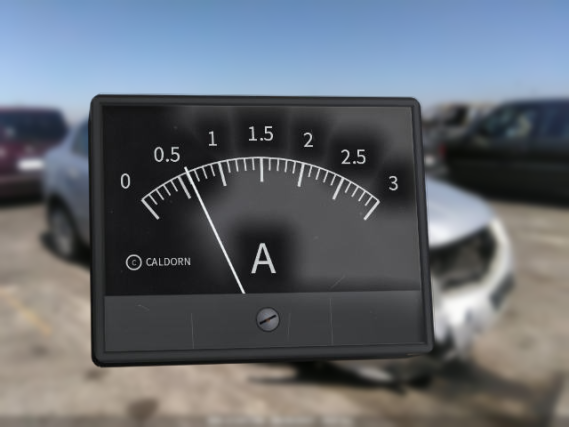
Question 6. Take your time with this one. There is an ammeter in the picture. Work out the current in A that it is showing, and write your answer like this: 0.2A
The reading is 0.6A
